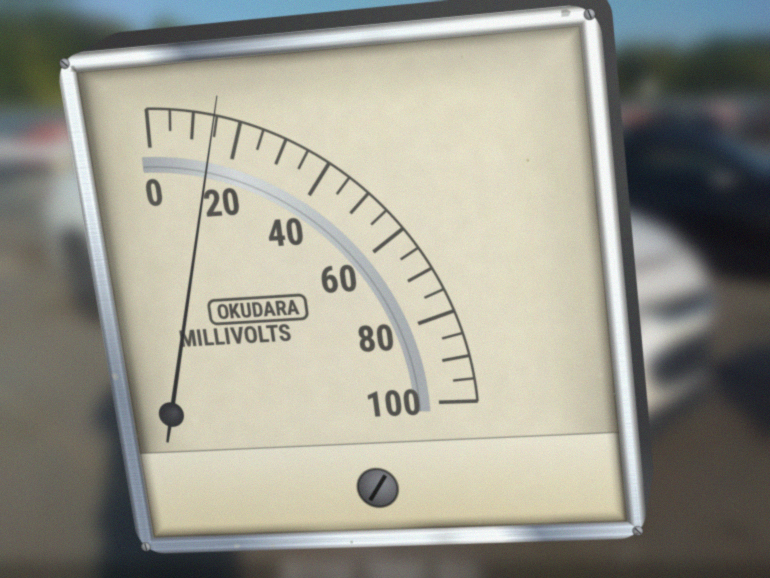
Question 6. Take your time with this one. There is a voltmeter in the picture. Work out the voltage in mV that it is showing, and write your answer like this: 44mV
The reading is 15mV
